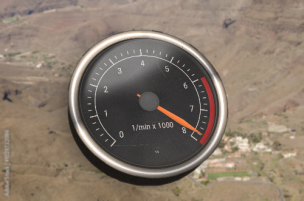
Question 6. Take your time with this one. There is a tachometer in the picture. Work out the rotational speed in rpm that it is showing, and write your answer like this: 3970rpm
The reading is 7800rpm
